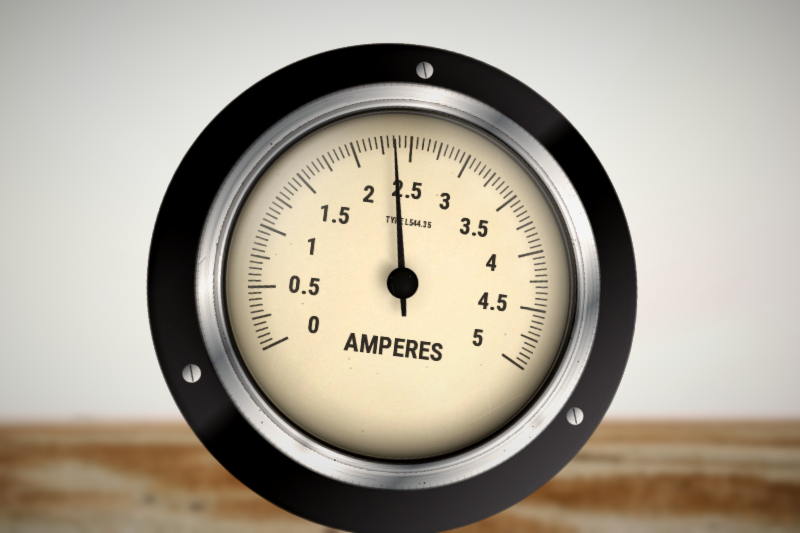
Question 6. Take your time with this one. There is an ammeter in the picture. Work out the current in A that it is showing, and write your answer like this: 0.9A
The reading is 2.35A
